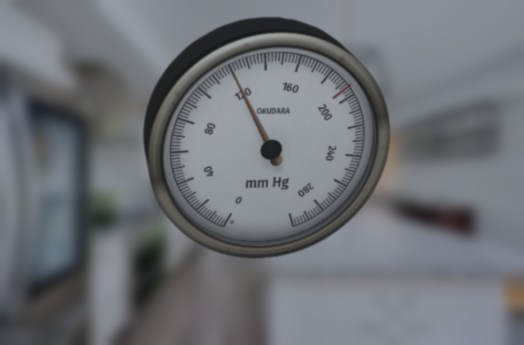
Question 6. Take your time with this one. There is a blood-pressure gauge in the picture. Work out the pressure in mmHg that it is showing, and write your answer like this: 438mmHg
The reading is 120mmHg
